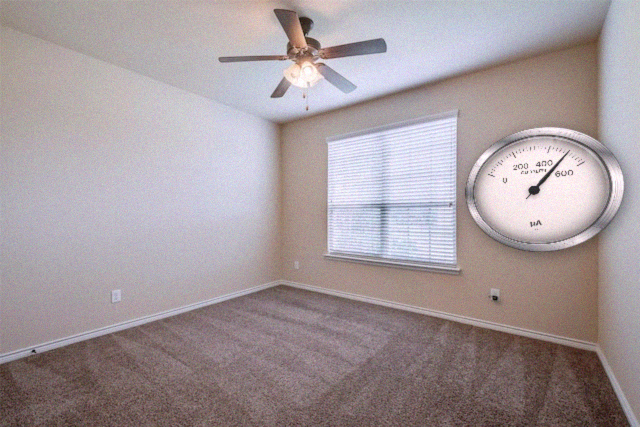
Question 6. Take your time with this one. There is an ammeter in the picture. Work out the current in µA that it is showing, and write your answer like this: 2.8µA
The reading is 500µA
